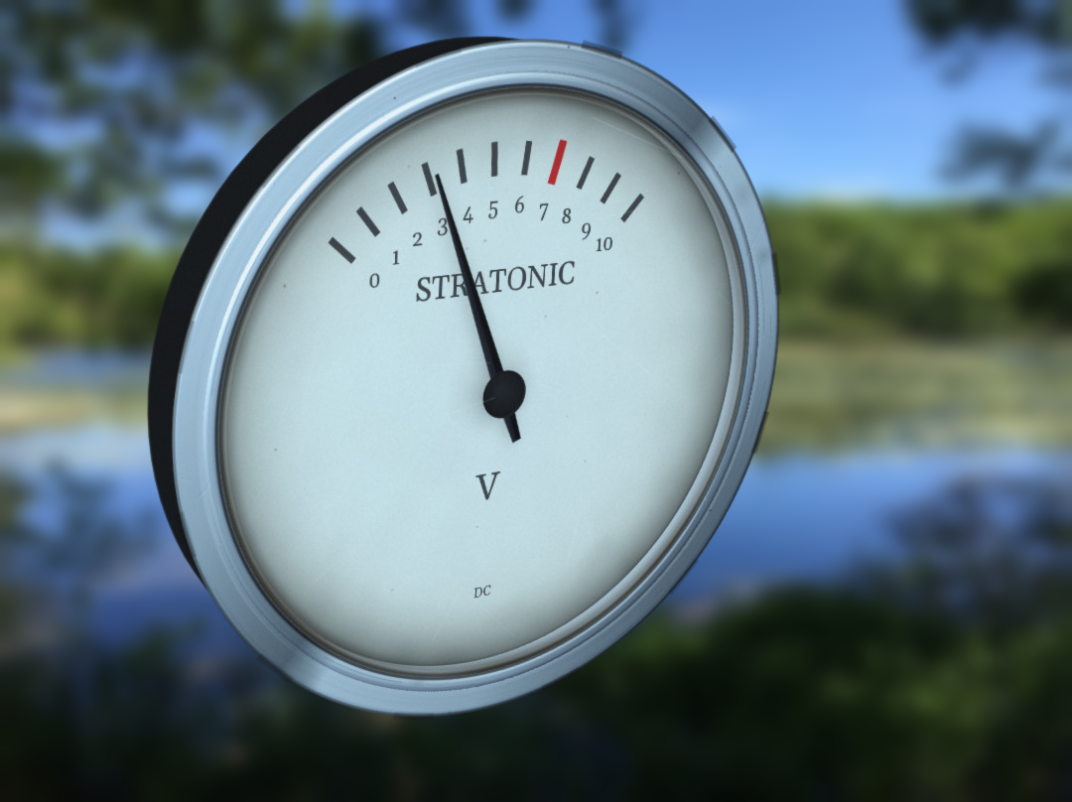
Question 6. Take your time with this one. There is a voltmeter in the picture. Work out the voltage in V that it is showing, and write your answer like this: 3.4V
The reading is 3V
